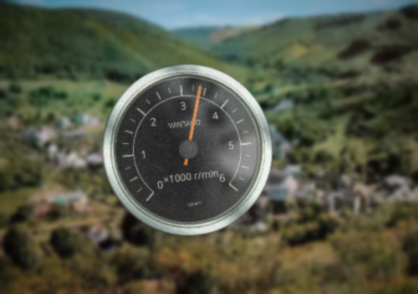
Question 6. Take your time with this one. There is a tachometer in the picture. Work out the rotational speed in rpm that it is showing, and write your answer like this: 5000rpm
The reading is 3375rpm
